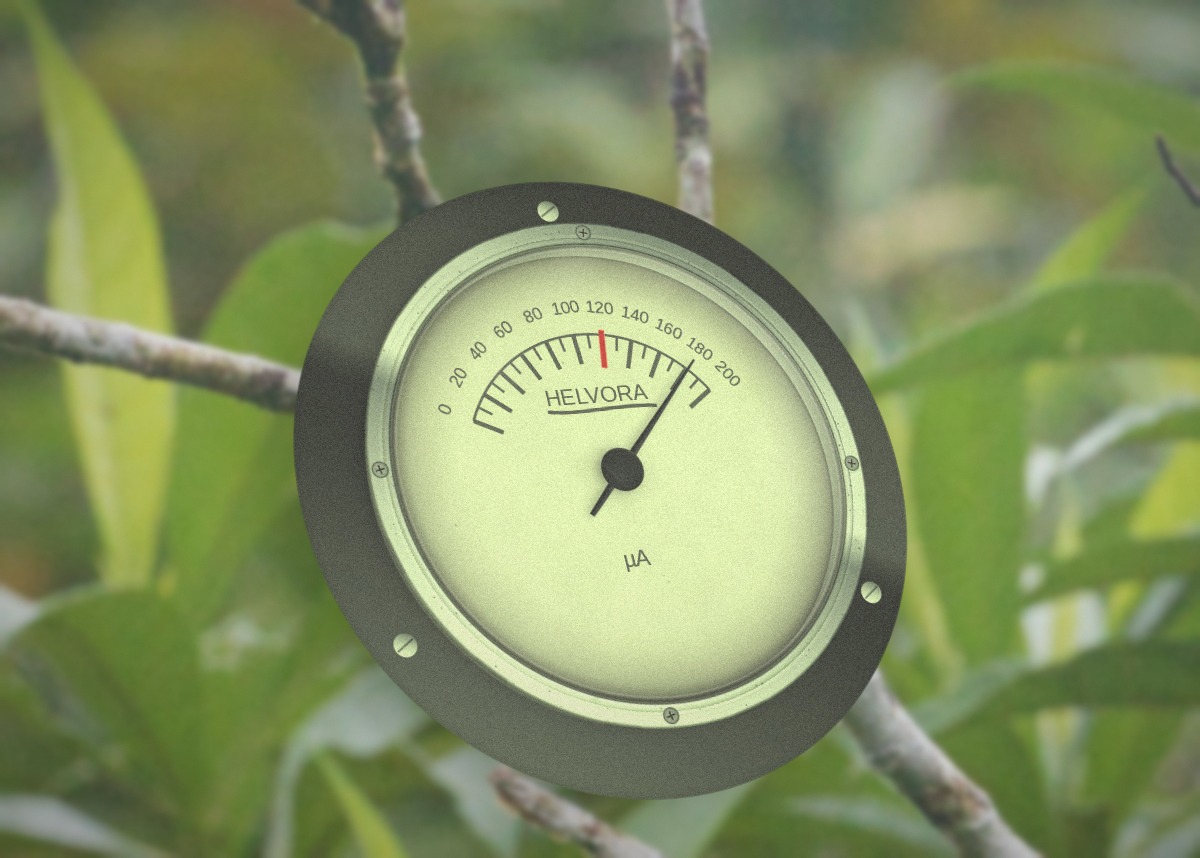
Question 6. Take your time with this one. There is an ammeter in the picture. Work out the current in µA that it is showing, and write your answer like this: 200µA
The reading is 180µA
